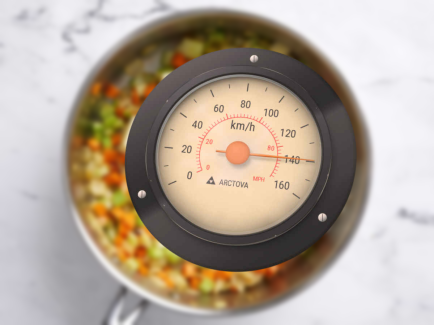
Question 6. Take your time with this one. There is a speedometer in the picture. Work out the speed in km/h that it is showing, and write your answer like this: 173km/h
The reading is 140km/h
